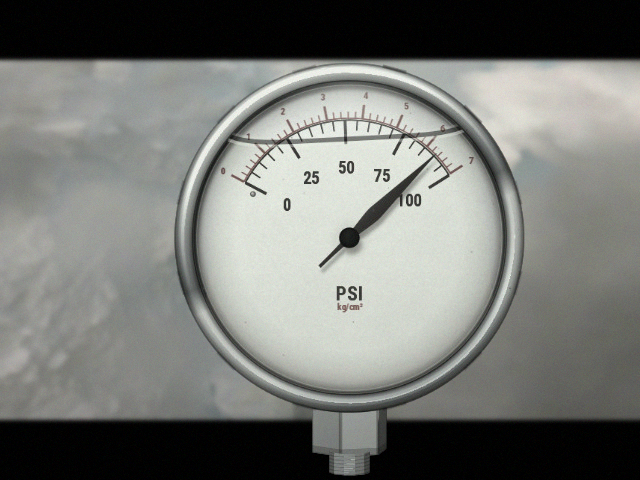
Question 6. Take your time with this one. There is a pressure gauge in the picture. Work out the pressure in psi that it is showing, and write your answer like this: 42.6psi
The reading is 90psi
